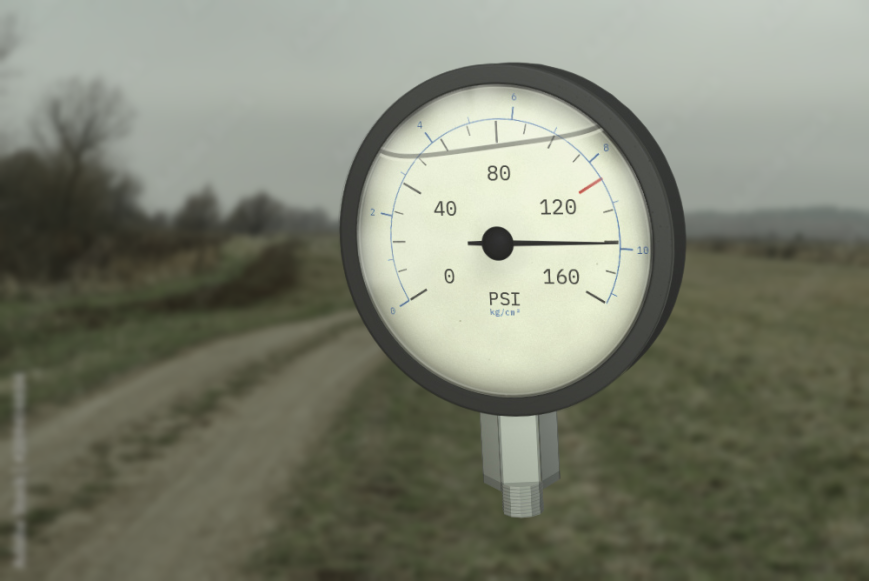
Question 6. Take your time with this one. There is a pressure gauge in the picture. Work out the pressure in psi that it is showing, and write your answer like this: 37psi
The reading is 140psi
